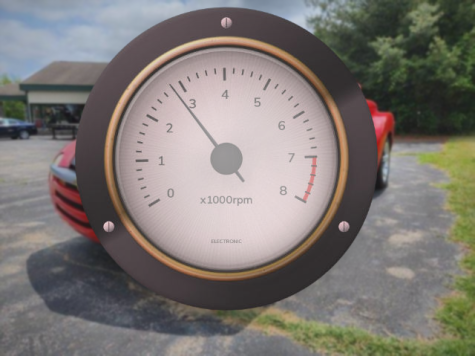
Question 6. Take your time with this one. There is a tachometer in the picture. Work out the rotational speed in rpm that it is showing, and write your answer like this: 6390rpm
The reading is 2800rpm
